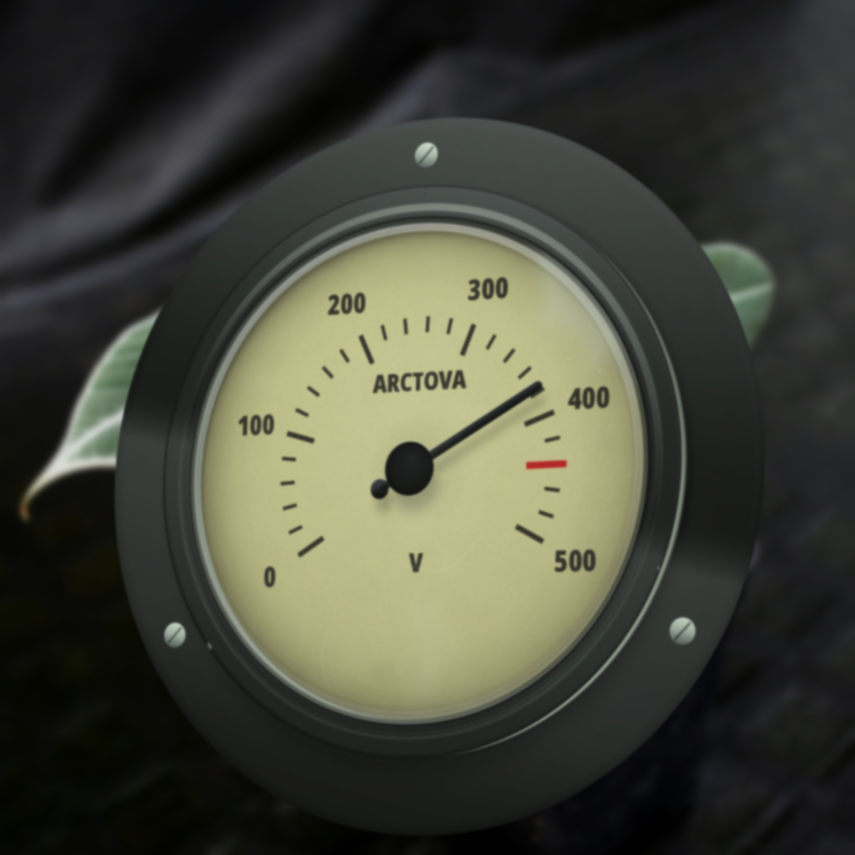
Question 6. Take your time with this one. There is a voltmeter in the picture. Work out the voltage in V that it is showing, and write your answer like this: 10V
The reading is 380V
